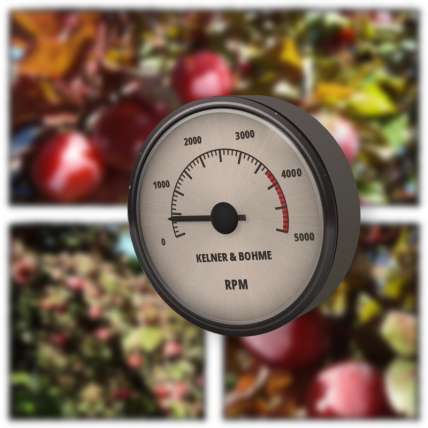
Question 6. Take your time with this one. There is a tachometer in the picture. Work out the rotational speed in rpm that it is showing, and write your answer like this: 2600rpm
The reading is 400rpm
